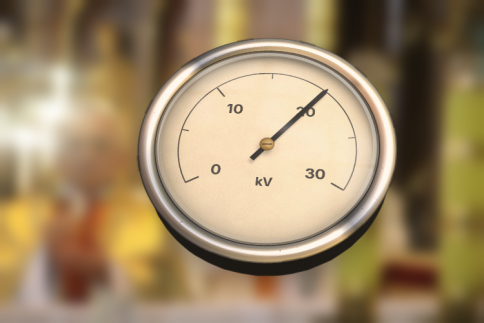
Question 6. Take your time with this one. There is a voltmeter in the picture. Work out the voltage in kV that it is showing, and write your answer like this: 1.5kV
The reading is 20kV
